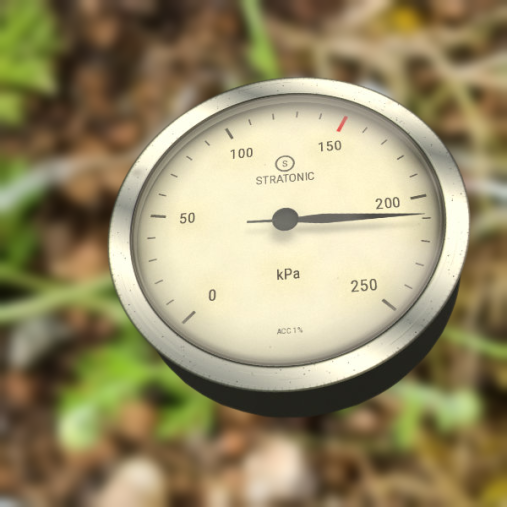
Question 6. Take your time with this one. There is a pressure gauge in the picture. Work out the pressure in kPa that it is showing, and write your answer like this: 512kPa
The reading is 210kPa
